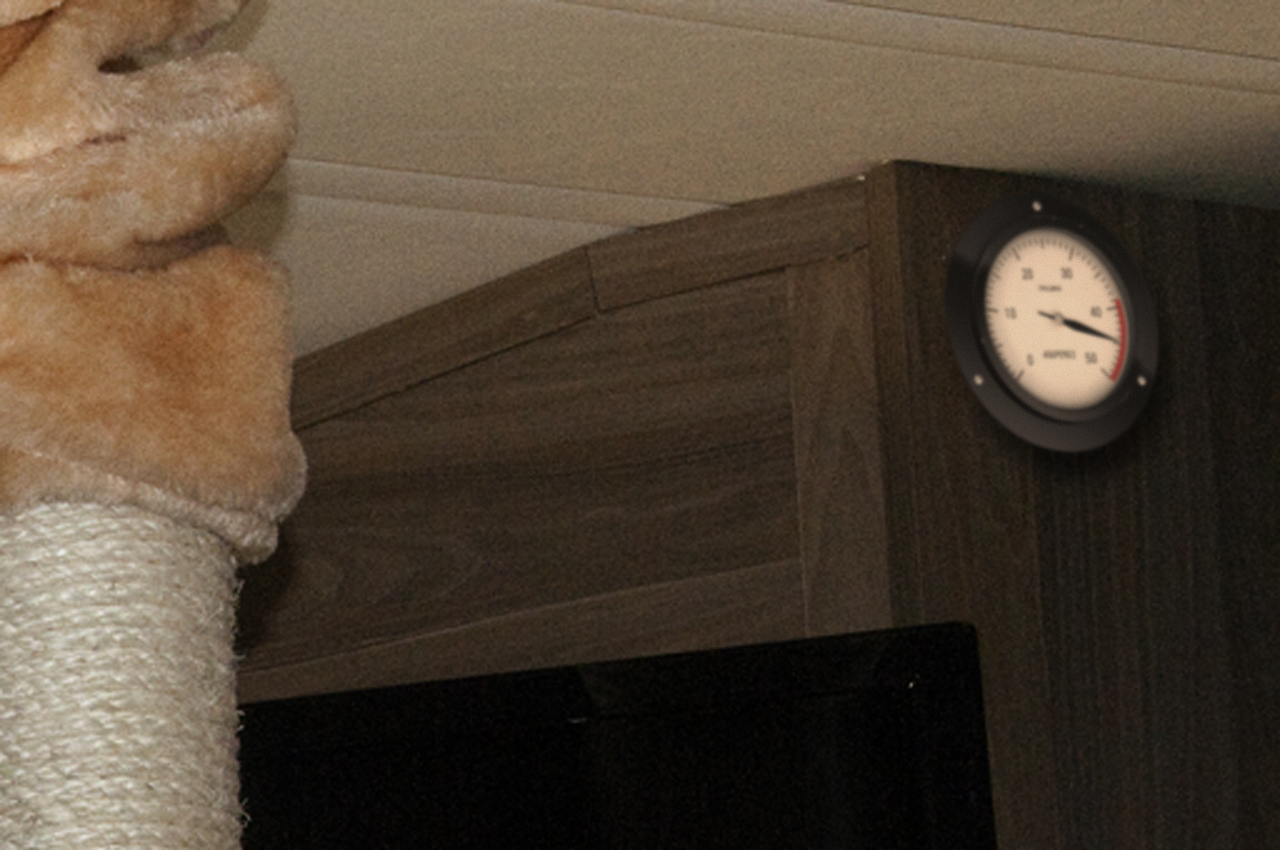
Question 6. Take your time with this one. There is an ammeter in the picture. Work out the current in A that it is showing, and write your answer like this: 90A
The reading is 45A
